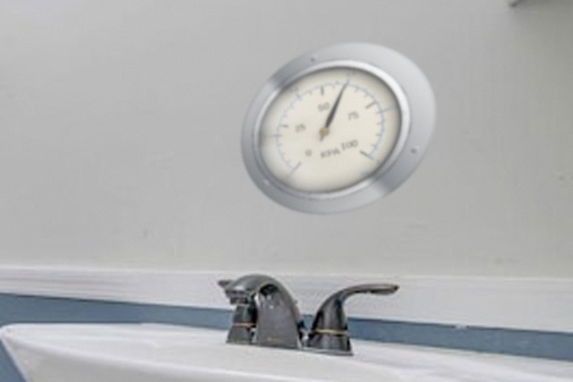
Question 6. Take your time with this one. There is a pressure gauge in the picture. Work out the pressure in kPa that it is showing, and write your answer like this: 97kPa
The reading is 60kPa
